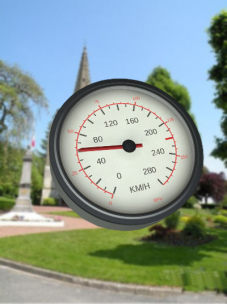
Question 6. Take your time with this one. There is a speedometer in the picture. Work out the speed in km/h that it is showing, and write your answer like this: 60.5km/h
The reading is 60km/h
